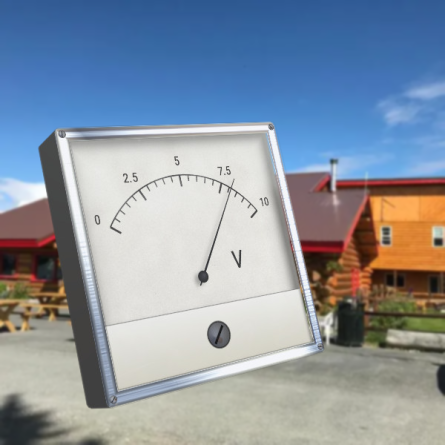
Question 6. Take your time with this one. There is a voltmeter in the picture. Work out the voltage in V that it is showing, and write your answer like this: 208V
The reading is 8V
